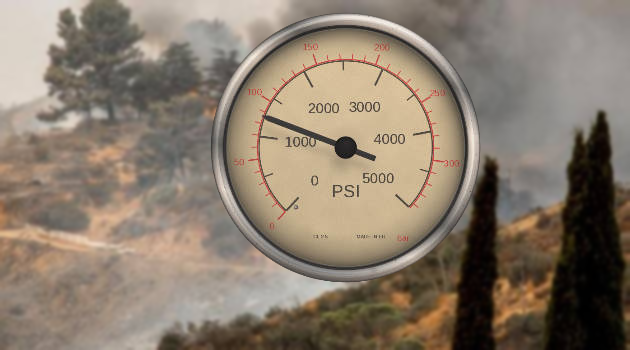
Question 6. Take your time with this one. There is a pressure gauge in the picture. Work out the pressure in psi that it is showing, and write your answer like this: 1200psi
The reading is 1250psi
